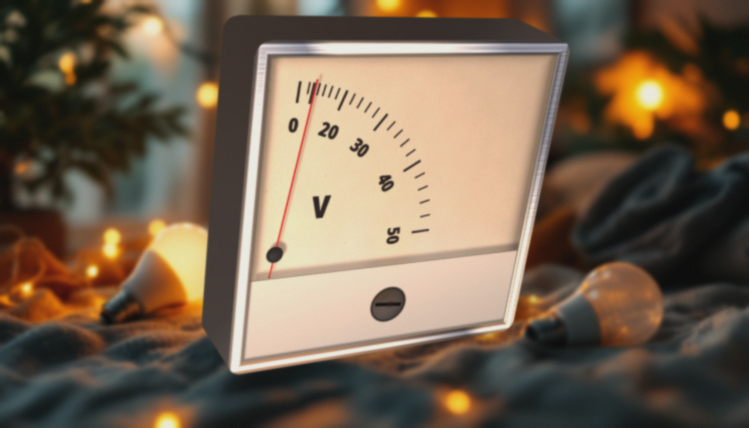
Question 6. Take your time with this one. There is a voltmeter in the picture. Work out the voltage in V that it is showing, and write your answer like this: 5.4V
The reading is 10V
